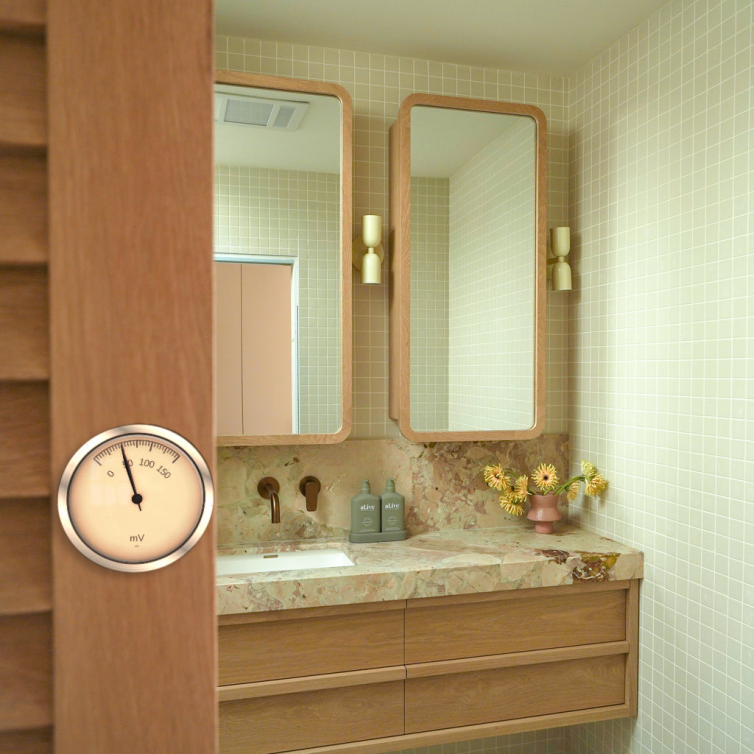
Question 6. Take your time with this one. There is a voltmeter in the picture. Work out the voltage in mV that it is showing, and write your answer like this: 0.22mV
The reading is 50mV
